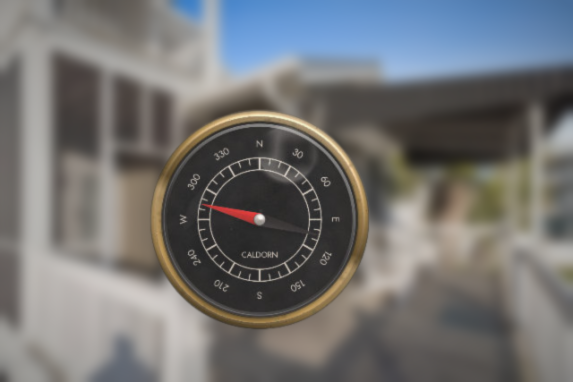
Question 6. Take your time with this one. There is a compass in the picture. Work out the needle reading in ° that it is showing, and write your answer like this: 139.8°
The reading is 285°
